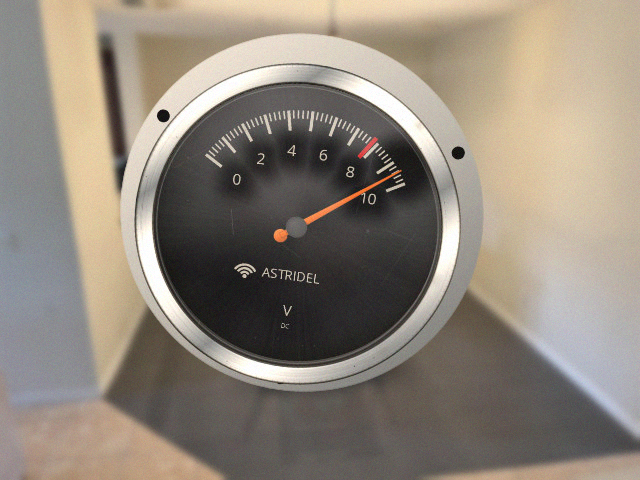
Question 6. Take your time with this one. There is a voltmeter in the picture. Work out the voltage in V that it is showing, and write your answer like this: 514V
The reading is 9.4V
